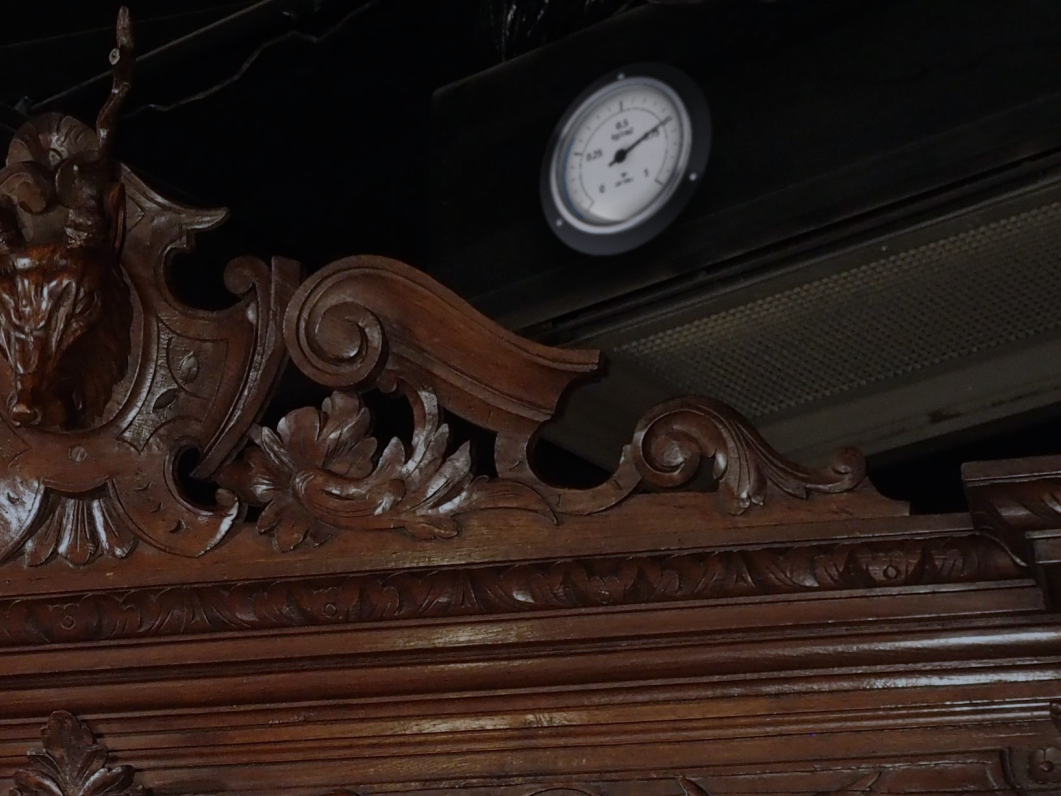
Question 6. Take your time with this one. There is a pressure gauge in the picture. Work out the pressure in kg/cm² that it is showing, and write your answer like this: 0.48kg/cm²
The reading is 0.75kg/cm²
